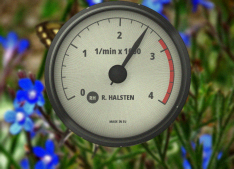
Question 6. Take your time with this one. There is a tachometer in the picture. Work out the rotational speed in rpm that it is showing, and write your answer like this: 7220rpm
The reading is 2500rpm
